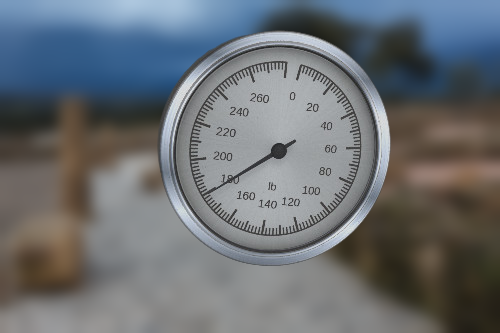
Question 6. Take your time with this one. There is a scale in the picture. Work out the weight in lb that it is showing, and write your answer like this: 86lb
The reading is 180lb
